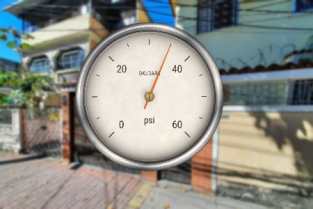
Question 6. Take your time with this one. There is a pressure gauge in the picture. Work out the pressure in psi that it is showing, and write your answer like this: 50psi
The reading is 35psi
